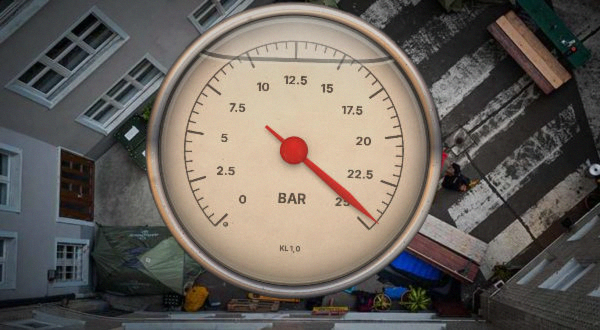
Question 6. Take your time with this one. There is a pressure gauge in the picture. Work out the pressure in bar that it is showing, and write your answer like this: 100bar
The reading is 24.5bar
